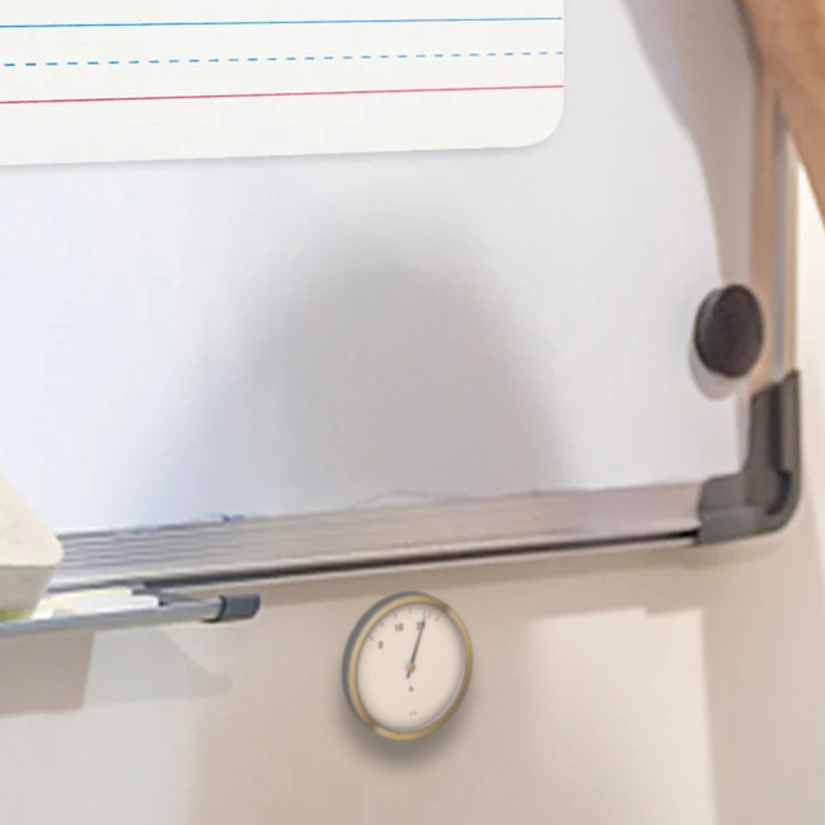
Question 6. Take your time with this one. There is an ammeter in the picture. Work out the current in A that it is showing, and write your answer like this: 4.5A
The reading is 20A
